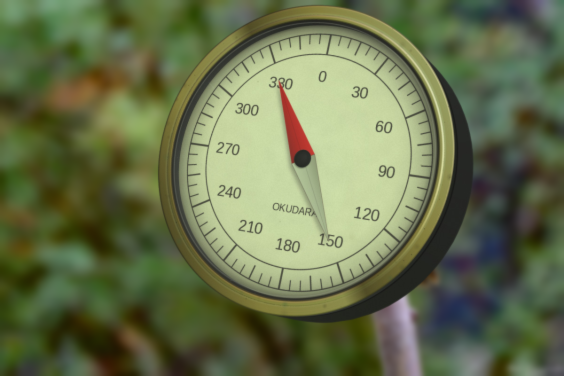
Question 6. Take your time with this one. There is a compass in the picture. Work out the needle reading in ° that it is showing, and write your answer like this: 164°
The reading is 330°
